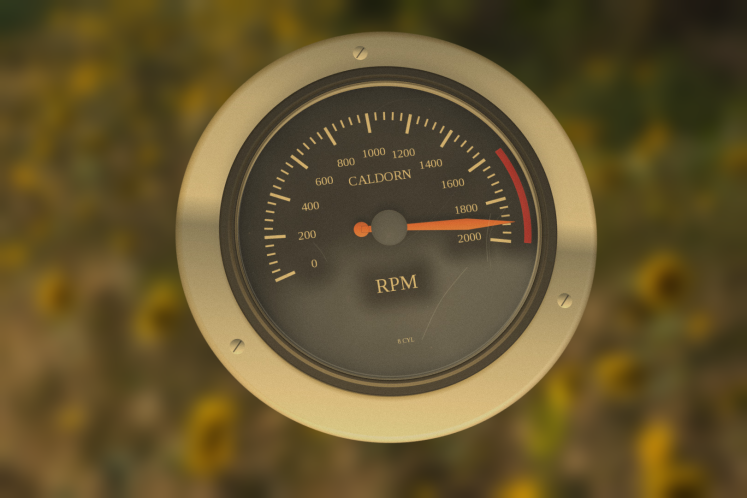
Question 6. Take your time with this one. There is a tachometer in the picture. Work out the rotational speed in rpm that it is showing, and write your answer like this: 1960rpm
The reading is 1920rpm
